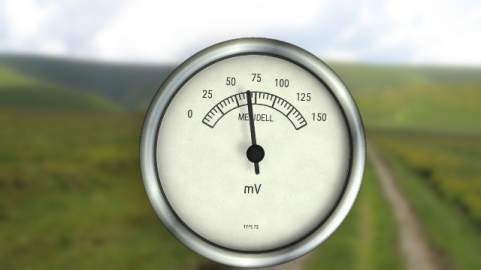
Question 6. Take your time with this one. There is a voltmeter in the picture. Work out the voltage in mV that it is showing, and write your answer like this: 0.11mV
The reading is 65mV
